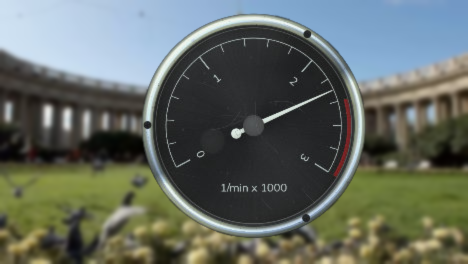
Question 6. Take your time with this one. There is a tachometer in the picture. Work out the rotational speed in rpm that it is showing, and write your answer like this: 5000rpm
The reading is 2300rpm
